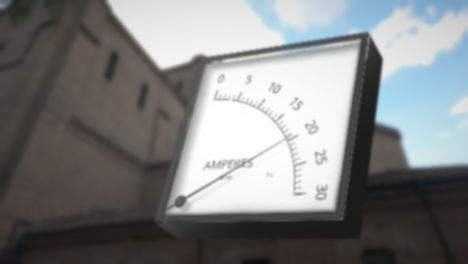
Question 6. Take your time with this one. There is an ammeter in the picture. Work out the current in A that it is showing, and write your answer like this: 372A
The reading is 20A
